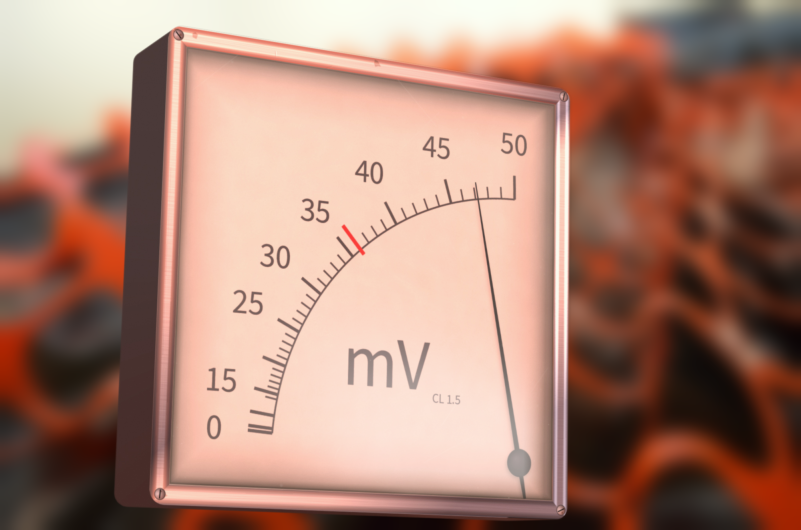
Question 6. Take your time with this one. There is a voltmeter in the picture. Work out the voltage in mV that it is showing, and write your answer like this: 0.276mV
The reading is 47mV
